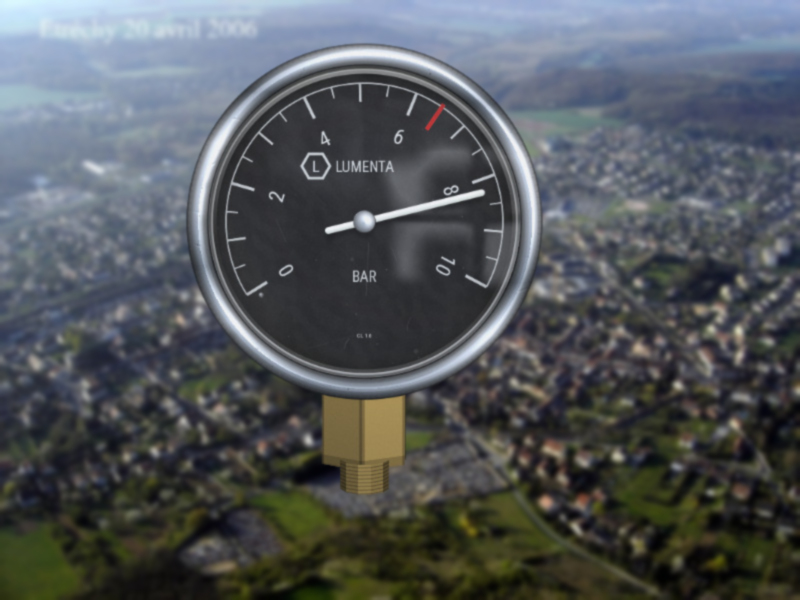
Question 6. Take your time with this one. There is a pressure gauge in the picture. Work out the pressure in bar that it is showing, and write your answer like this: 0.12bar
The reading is 8.25bar
